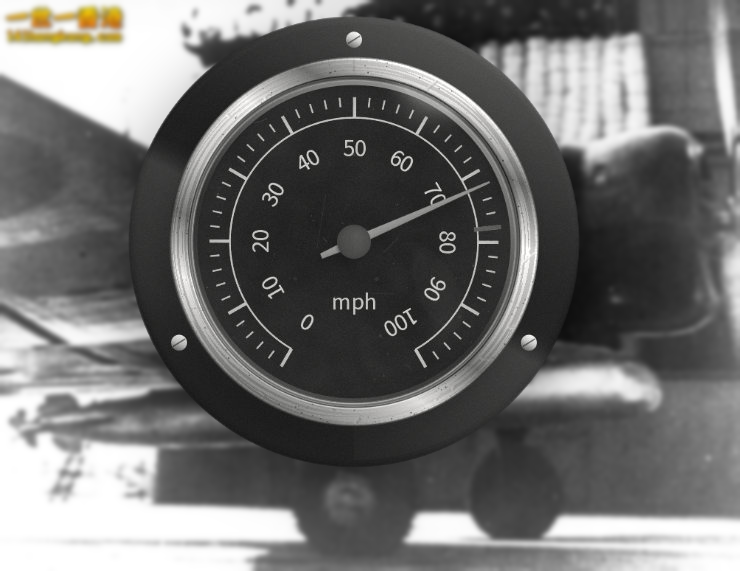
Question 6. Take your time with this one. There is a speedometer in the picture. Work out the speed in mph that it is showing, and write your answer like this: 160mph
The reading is 72mph
